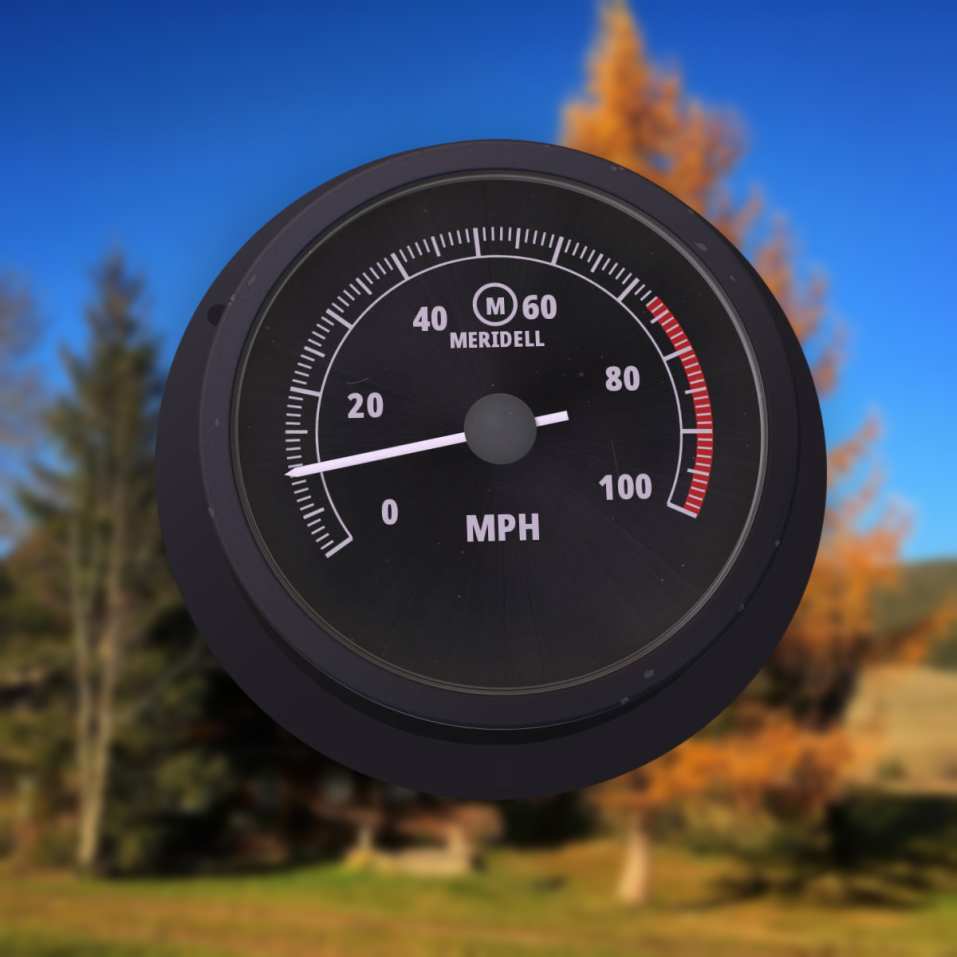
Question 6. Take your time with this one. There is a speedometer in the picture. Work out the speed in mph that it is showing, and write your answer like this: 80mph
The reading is 10mph
